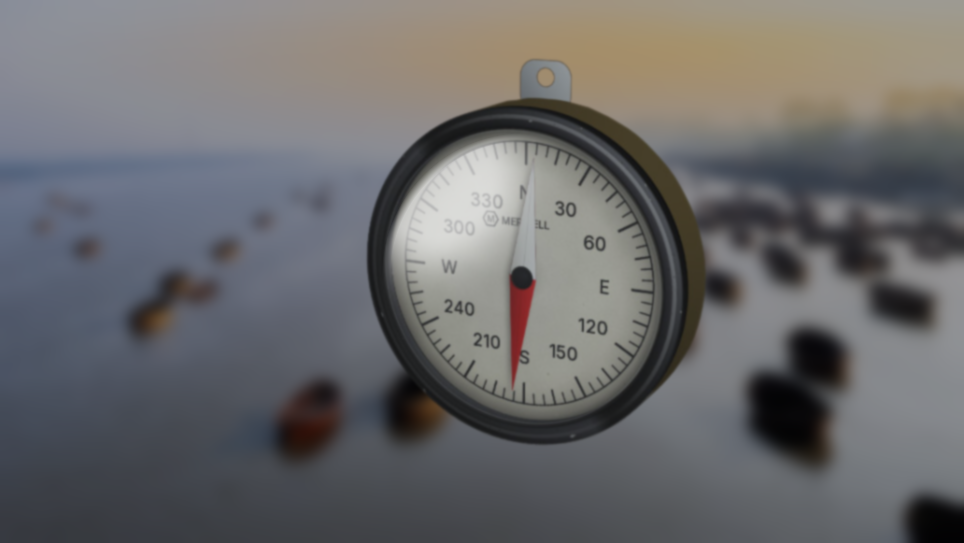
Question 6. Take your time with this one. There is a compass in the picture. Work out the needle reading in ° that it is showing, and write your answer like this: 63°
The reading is 185°
